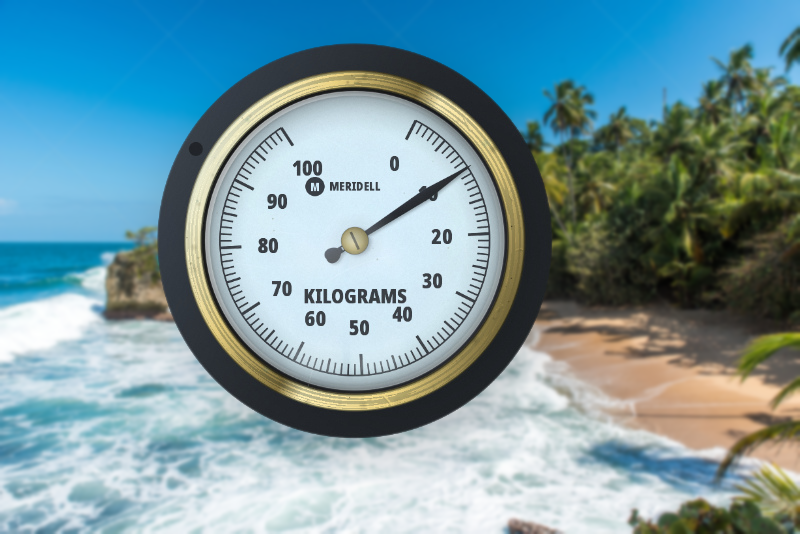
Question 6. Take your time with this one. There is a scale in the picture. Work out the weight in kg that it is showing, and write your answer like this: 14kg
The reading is 10kg
